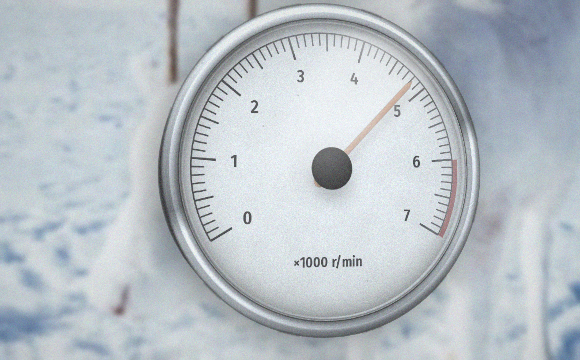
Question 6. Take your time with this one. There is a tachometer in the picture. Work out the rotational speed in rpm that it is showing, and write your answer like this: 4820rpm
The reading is 4800rpm
